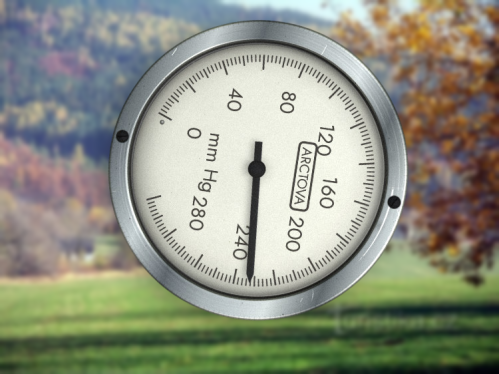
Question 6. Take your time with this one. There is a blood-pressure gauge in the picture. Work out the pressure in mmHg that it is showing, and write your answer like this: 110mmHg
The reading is 232mmHg
